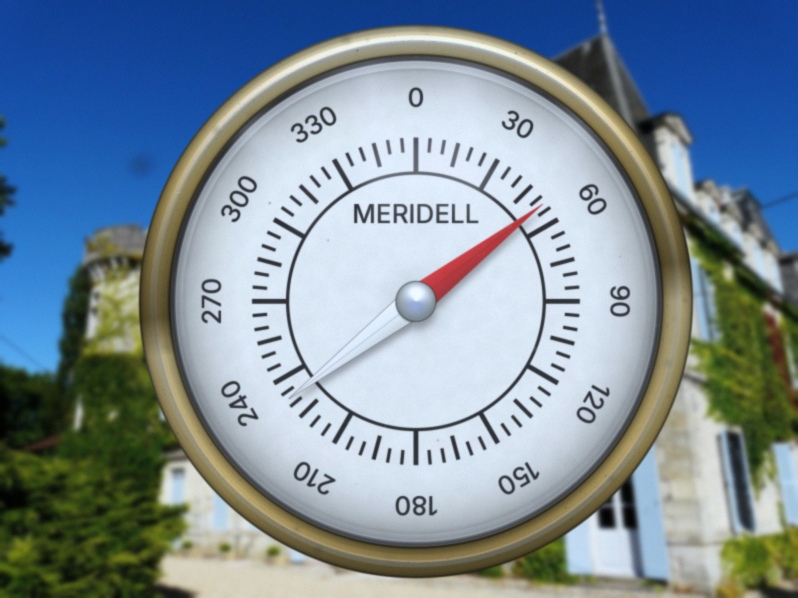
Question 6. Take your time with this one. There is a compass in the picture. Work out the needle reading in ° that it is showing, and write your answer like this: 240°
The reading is 52.5°
